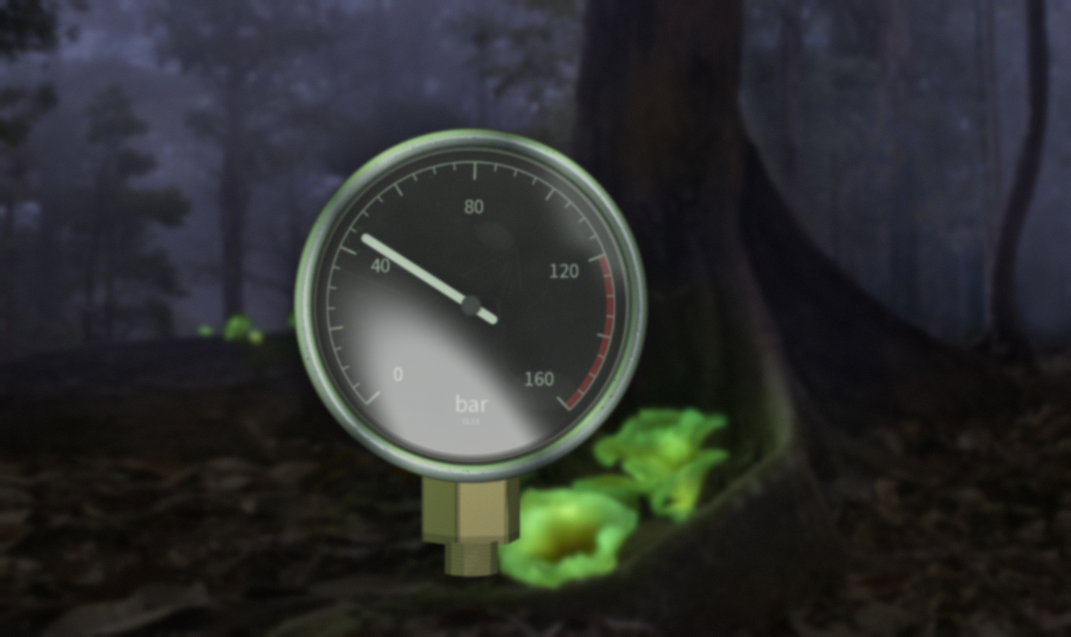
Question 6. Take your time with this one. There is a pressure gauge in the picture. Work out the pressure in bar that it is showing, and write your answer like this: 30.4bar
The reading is 45bar
